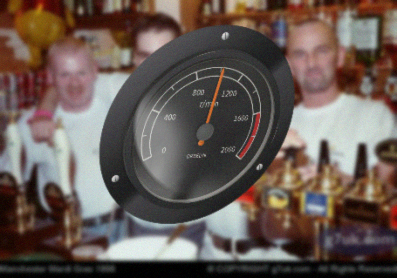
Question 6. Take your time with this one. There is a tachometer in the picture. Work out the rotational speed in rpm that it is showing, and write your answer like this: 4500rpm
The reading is 1000rpm
